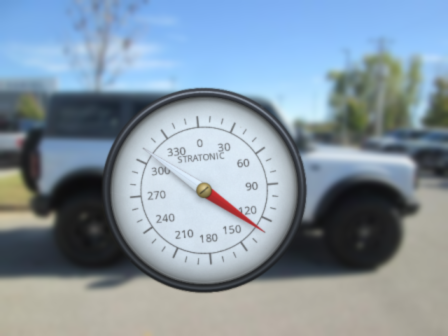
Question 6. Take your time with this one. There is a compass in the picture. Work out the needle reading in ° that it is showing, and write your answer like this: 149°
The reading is 130°
